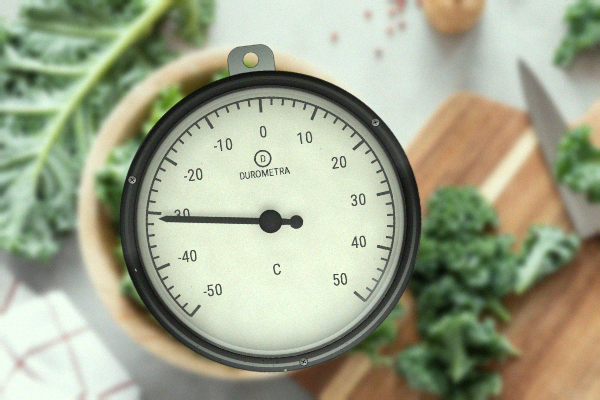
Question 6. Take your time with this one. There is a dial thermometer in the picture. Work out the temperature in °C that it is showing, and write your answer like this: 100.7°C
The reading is -31°C
